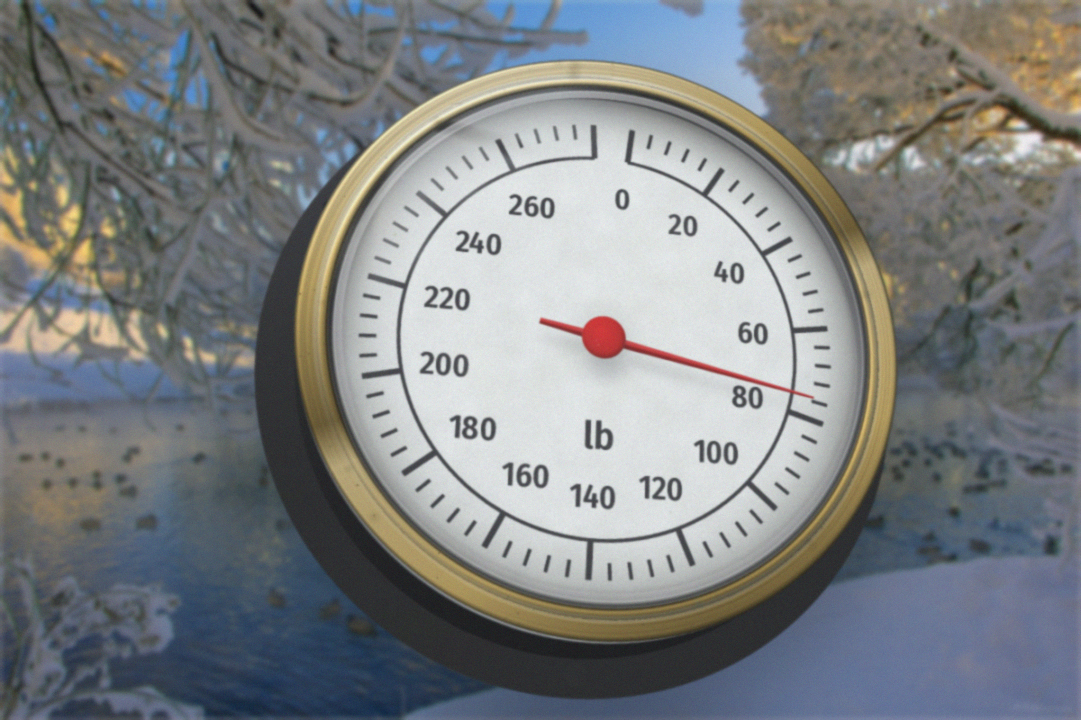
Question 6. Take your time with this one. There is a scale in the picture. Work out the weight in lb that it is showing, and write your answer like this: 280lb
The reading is 76lb
